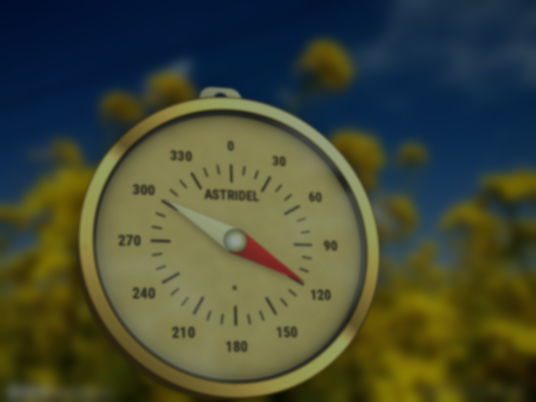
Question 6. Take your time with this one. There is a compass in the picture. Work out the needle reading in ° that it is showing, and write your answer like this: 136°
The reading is 120°
